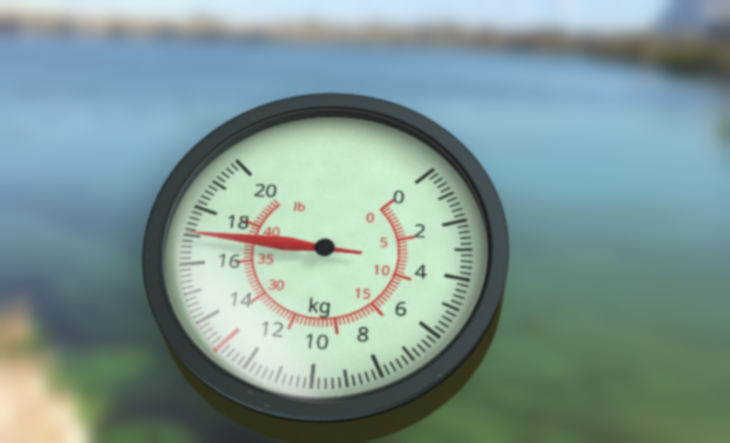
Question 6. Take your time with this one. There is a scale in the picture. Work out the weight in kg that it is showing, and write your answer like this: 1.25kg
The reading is 17kg
